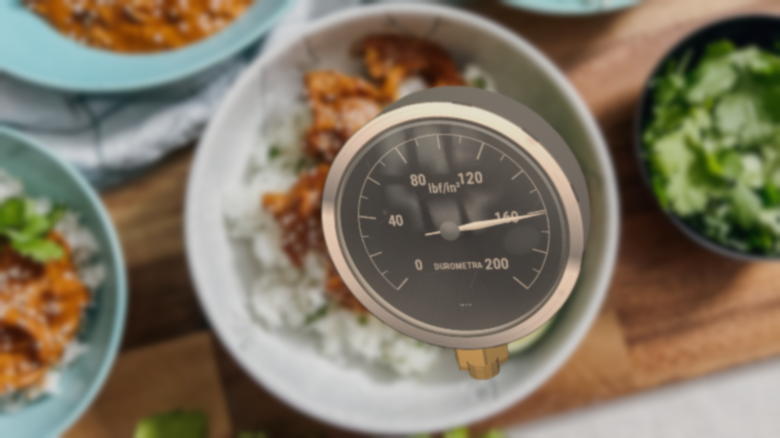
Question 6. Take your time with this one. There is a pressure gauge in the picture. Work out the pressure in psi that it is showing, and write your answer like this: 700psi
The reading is 160psi
